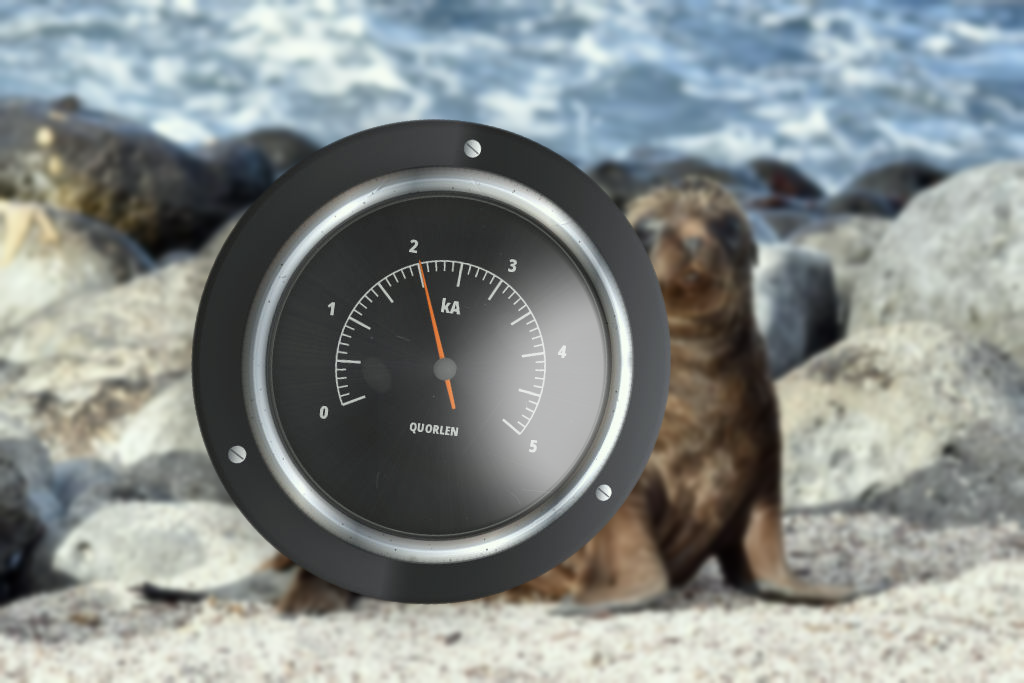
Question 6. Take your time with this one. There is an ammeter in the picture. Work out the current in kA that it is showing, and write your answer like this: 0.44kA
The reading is 2kA
